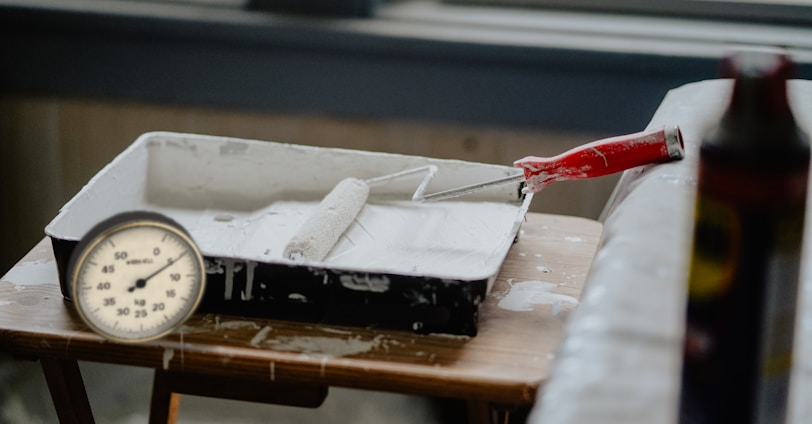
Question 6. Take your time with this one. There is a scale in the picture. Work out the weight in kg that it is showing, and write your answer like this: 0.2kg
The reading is 5kg
